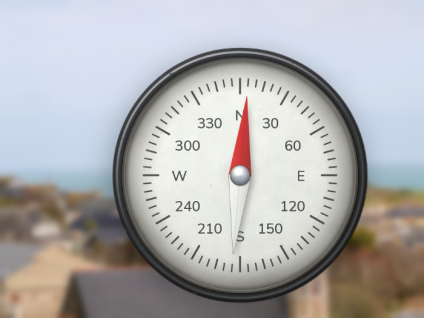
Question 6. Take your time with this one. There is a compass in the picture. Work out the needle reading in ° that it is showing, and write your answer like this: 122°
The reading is 5°
